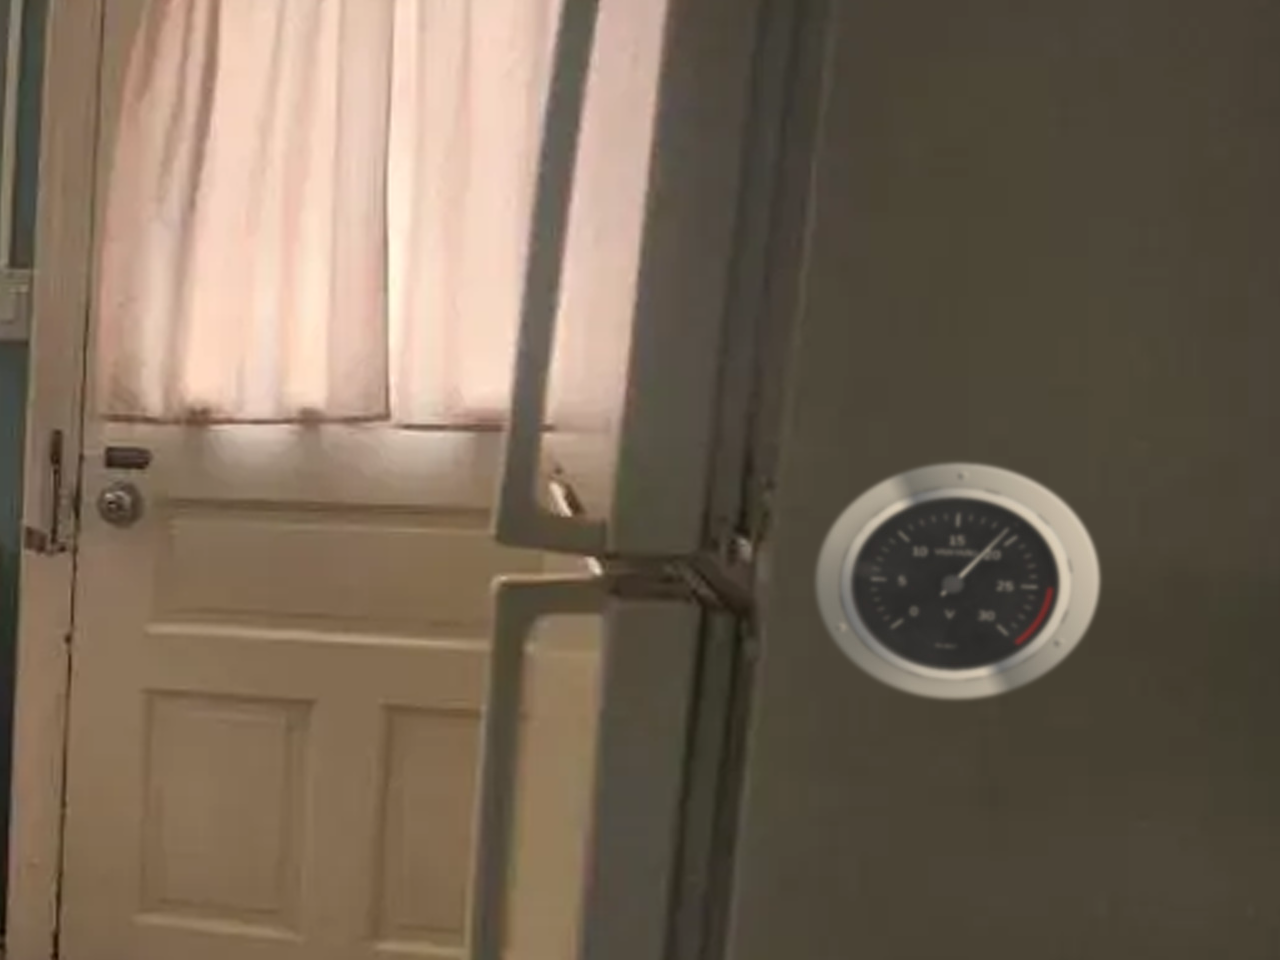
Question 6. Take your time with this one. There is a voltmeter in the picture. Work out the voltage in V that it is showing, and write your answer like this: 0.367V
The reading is 19V
